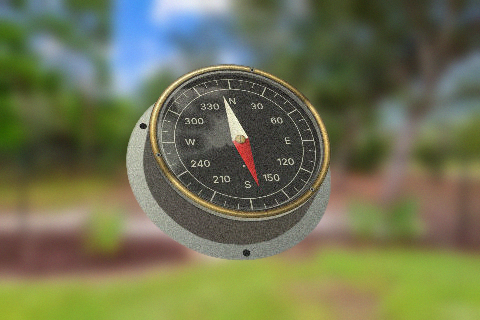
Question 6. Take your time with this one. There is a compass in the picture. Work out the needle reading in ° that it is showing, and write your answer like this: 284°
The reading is 170°
